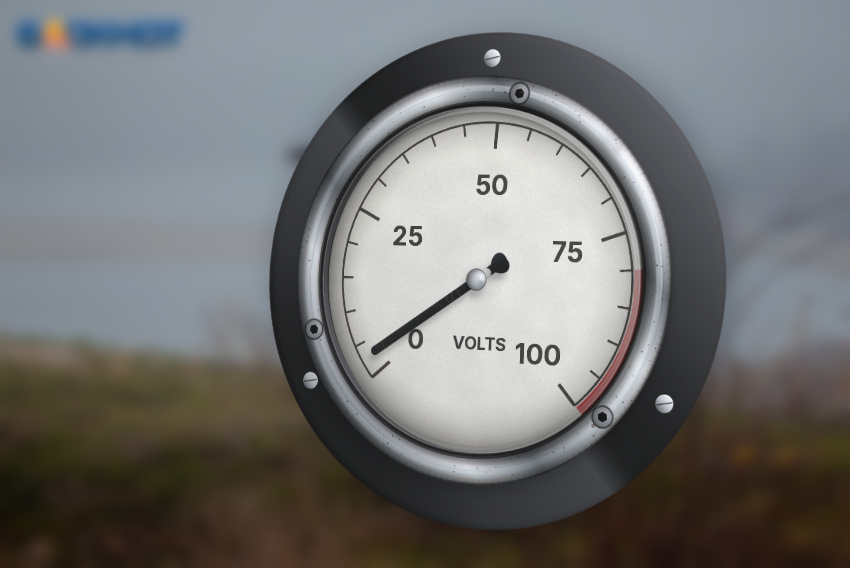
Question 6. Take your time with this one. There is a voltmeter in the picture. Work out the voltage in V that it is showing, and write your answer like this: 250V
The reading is 2.5V
